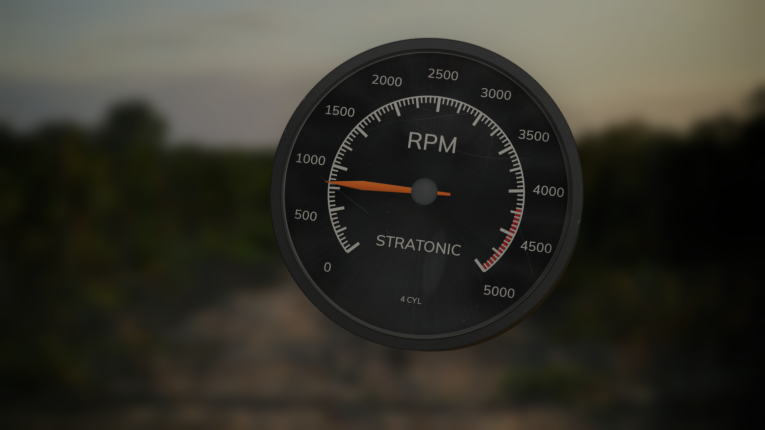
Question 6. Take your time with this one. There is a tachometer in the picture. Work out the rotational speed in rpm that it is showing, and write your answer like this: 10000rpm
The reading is 800rpm
